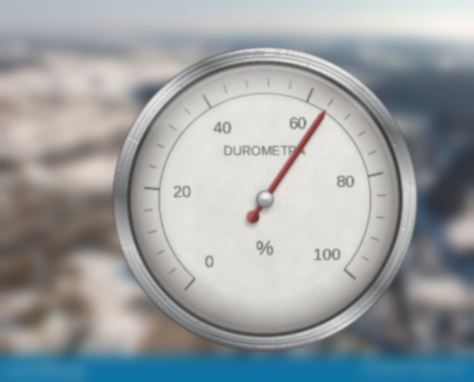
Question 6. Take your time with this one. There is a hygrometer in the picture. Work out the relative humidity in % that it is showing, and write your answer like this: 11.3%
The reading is 64%
